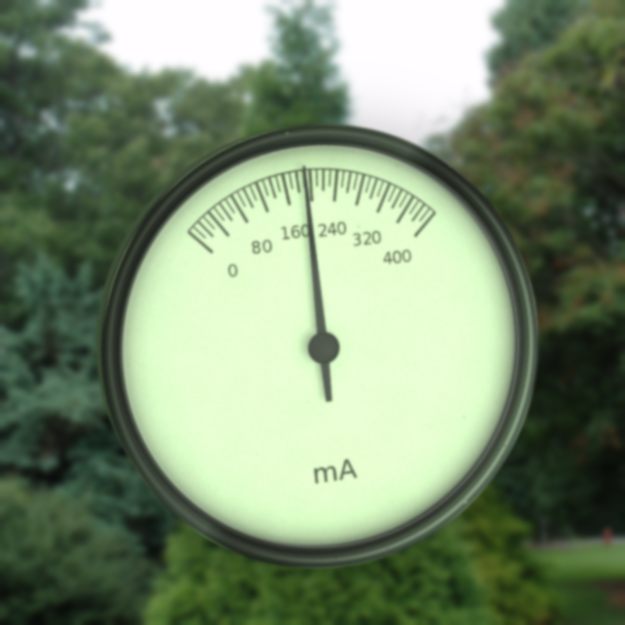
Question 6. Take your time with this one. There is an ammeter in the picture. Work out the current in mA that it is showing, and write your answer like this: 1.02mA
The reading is 190mA
